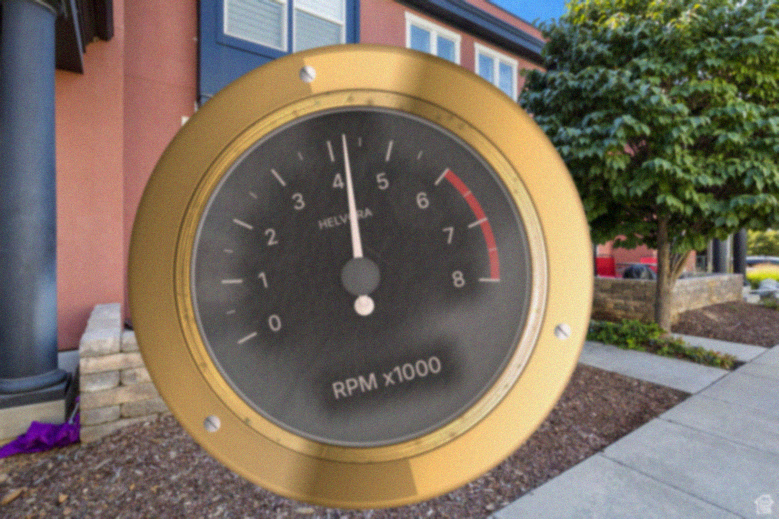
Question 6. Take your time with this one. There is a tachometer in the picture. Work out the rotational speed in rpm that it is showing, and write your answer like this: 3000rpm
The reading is 4250rpm
